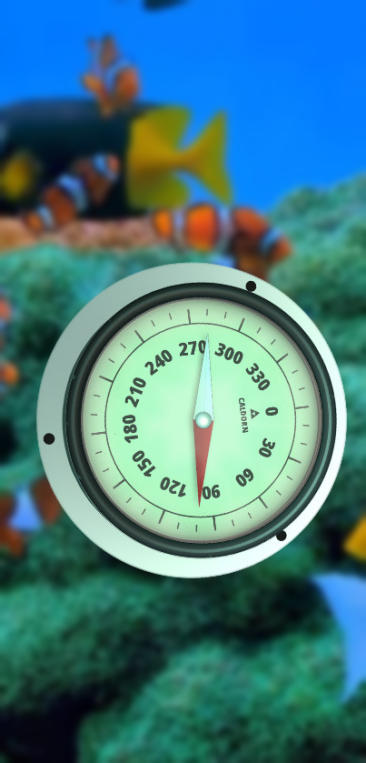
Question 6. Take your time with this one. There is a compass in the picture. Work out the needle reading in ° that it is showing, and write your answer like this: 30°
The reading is 100°
